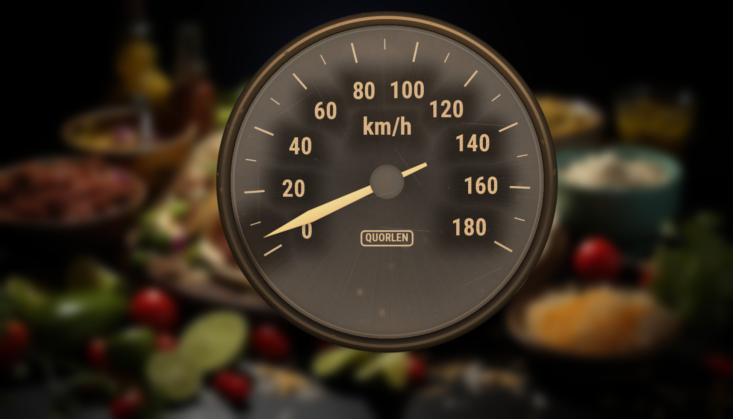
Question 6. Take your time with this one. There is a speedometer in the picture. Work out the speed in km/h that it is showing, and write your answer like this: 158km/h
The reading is 5km/h
